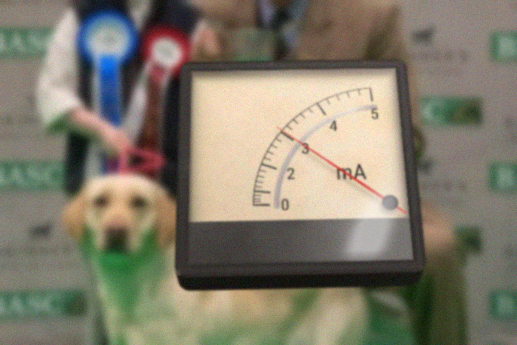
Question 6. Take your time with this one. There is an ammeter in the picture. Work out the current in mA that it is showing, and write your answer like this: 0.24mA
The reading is 3mA
